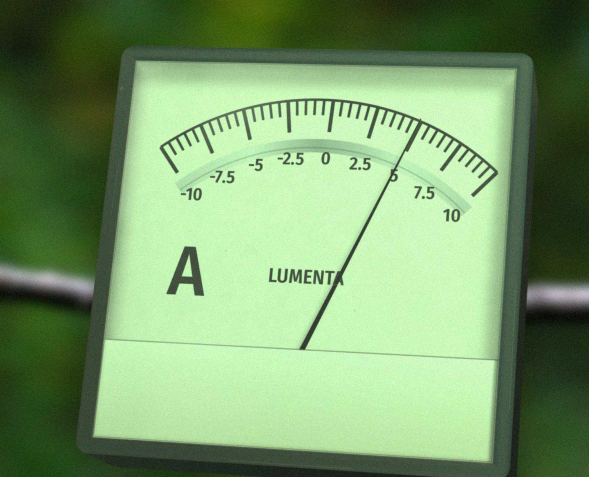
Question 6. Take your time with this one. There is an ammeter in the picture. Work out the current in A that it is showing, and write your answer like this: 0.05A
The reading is 5A
